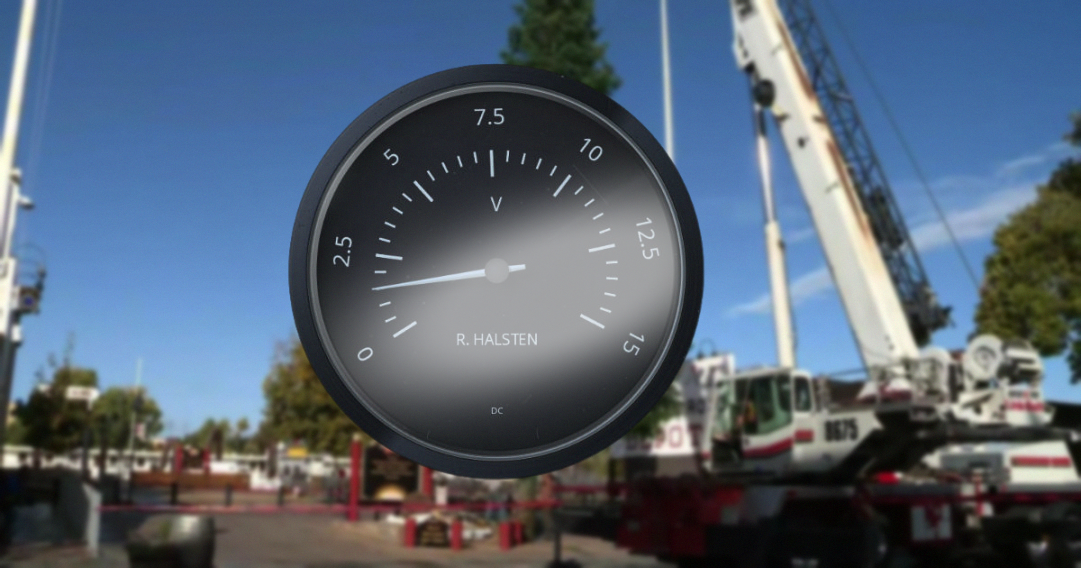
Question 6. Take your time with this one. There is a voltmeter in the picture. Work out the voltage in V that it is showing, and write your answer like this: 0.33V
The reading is 1.5V
